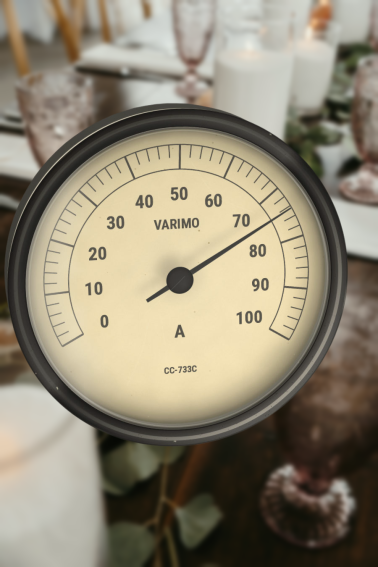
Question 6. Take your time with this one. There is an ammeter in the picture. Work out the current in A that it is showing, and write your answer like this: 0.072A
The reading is 74A
